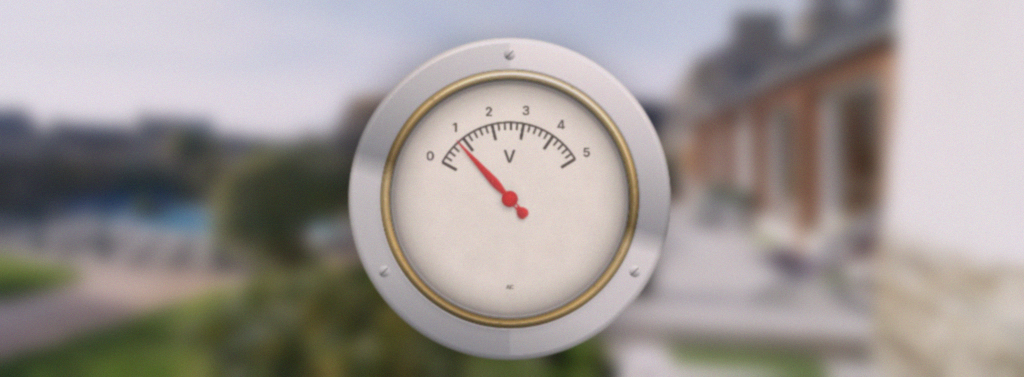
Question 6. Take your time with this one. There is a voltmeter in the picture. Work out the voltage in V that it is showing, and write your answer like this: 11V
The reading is 0.8V
